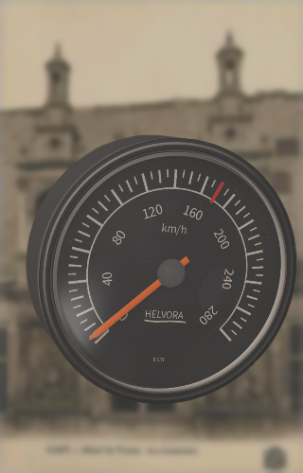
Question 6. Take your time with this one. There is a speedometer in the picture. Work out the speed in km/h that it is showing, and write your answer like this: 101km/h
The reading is 5km/h
